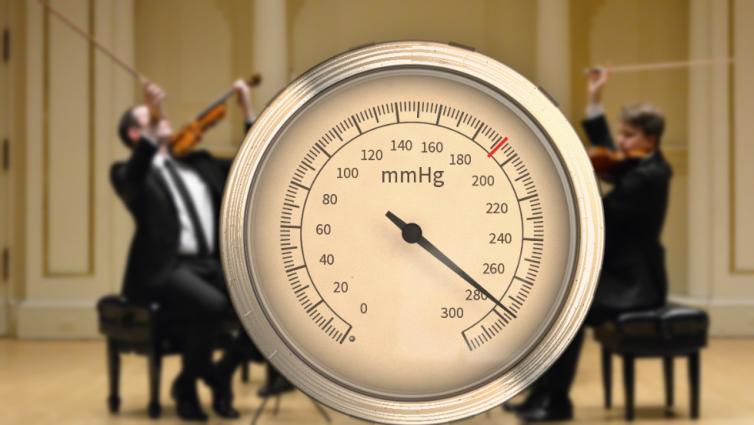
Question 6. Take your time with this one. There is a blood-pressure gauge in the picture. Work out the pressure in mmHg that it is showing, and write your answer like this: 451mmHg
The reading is 276mmHg
